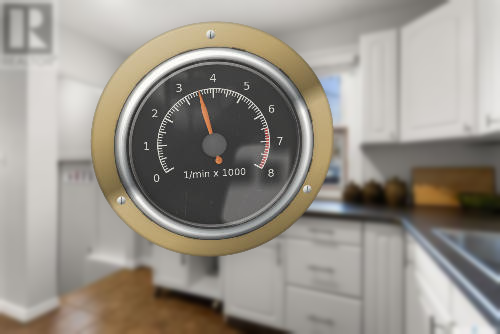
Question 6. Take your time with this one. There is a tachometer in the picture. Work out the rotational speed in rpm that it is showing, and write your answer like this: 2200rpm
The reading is 3500rpm
